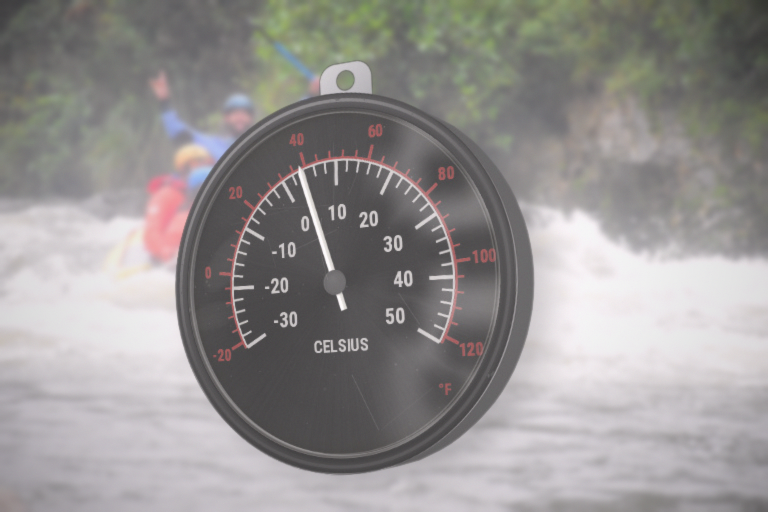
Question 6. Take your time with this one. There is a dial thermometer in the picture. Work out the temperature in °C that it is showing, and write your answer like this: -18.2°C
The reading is 4°C
